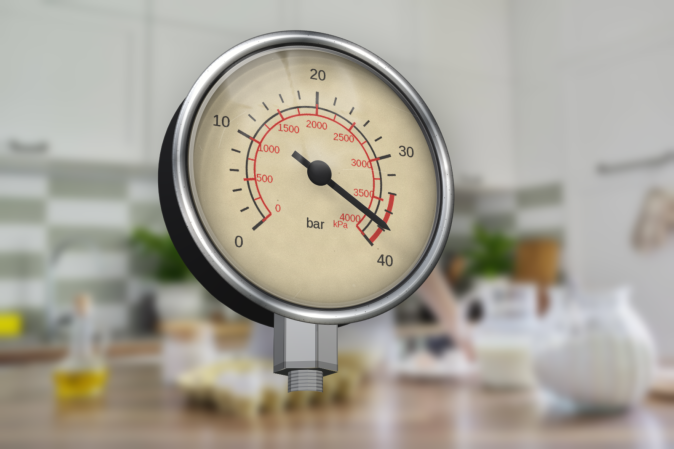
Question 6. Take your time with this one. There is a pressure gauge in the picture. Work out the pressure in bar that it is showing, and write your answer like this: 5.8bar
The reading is 38bar
